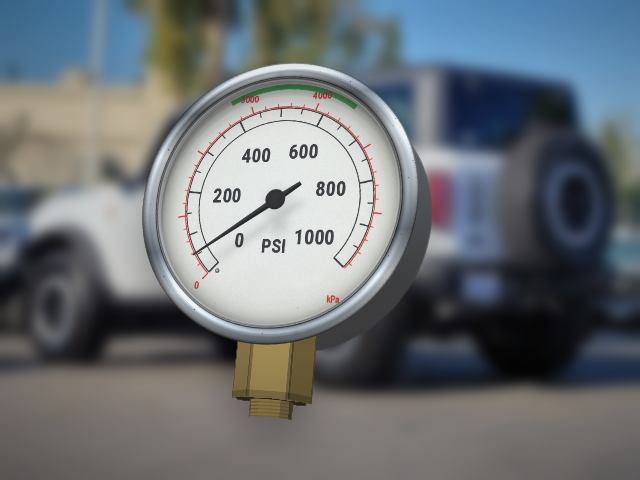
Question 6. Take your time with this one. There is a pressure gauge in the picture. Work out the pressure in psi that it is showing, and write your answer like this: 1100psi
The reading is 50psi
